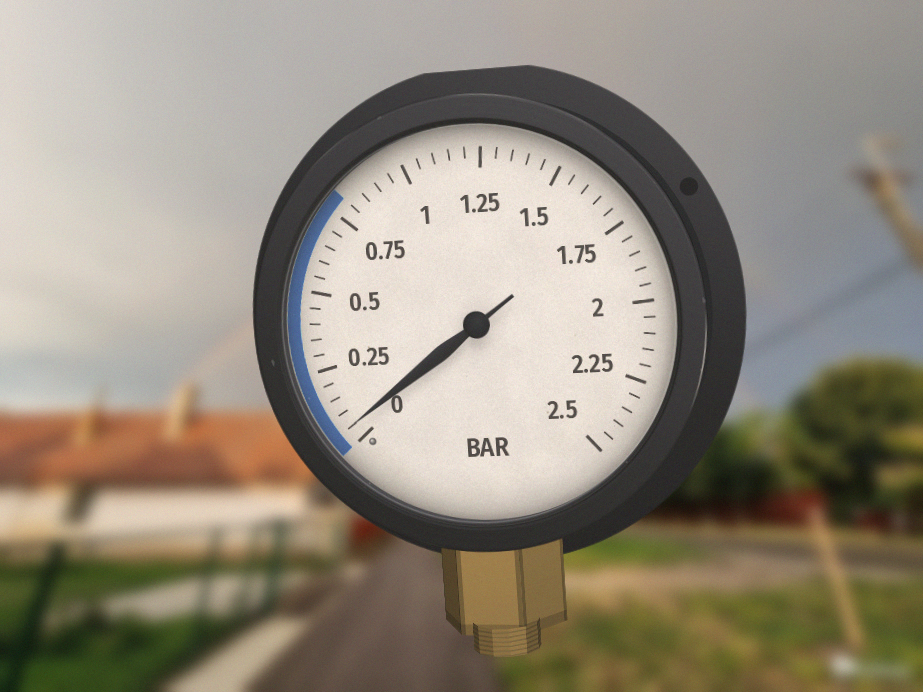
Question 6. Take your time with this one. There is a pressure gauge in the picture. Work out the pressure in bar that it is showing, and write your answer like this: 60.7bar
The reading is 0.05bar
